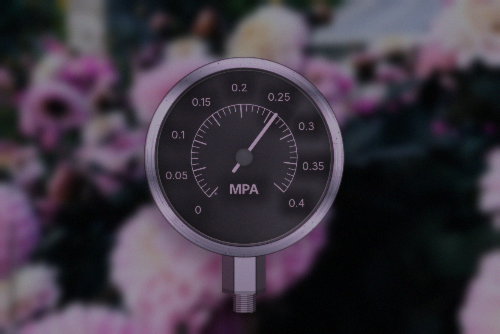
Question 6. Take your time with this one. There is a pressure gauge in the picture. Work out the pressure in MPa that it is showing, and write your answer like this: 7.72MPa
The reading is 0.26MPa
